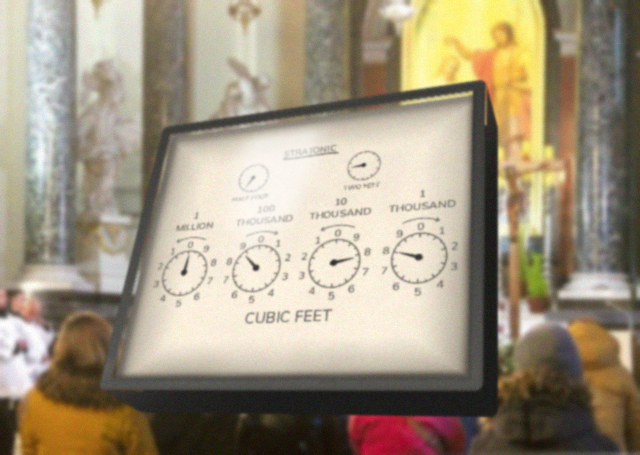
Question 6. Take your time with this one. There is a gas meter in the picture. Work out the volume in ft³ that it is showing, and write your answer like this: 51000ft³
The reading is 987800ft³
